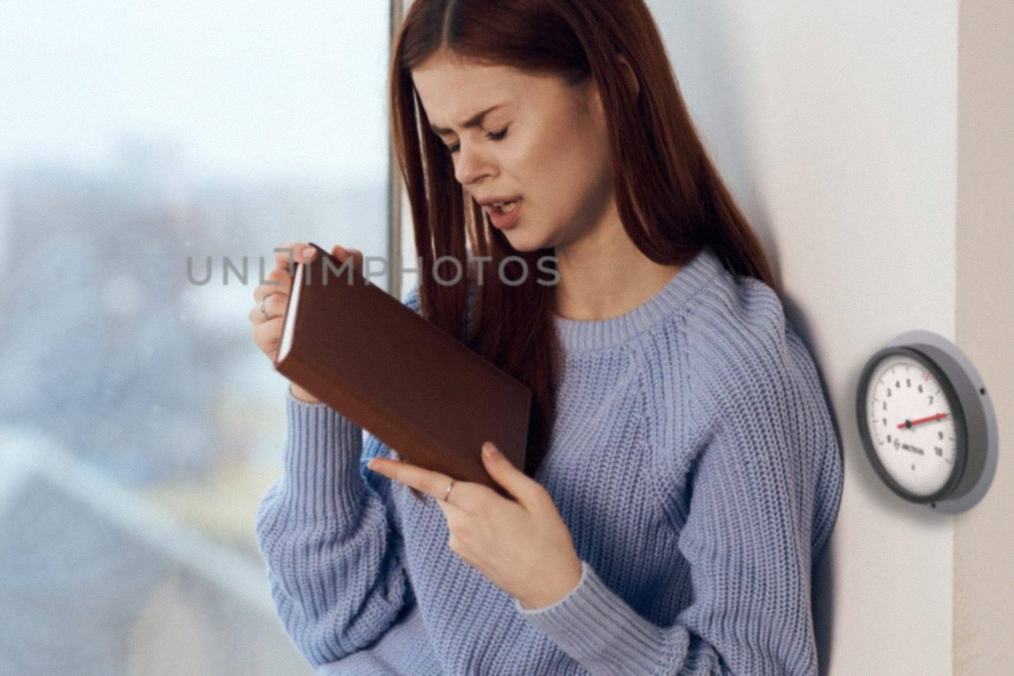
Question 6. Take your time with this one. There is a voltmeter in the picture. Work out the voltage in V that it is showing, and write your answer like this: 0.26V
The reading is 8V
